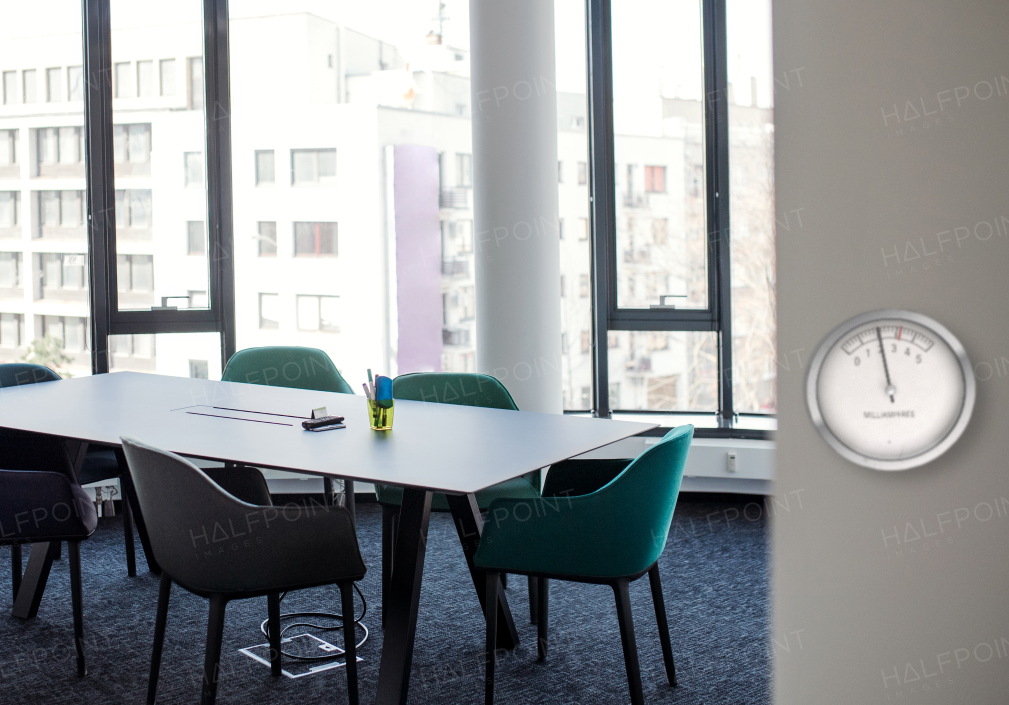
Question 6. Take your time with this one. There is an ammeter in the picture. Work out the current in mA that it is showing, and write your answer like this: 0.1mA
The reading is 2mA
